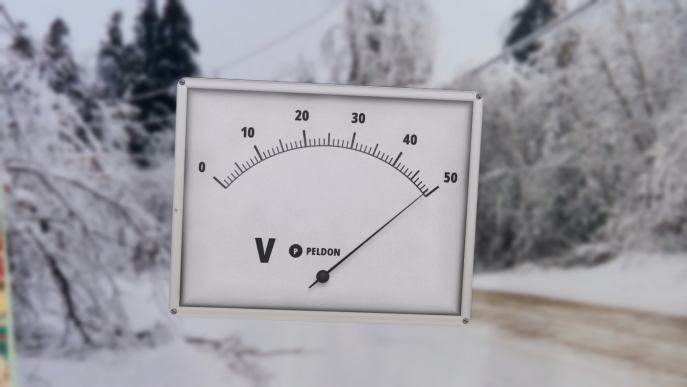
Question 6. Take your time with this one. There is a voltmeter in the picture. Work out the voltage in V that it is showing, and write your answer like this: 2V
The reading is 49V
